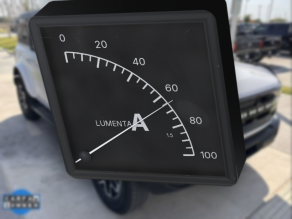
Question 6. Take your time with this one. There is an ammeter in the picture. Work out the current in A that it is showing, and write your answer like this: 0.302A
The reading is 65A
